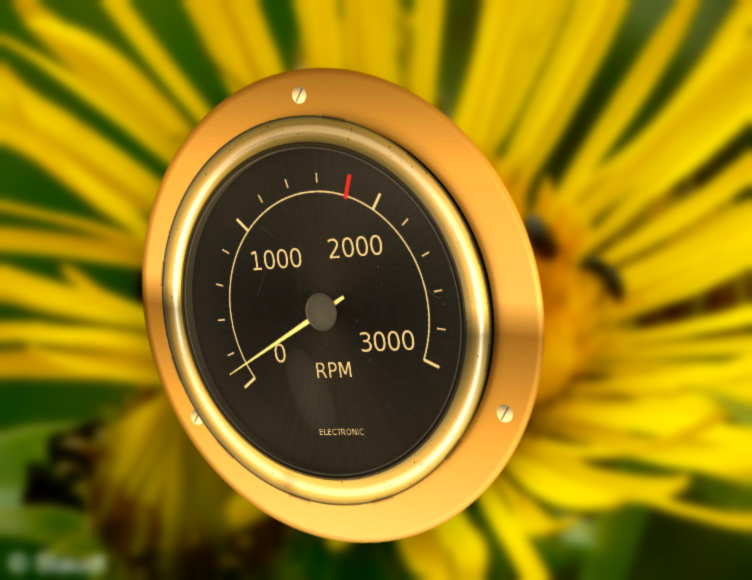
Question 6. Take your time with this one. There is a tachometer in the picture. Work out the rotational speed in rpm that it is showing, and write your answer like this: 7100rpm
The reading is 100rpm
